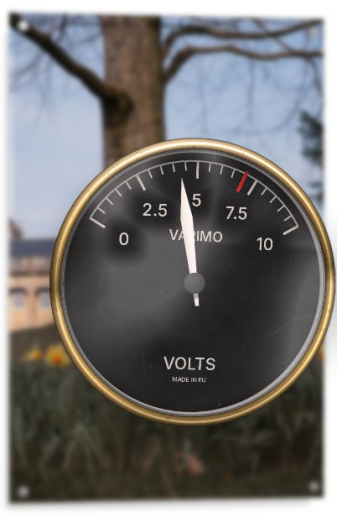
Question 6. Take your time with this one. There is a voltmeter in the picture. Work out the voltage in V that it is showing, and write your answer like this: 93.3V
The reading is 4.25V
